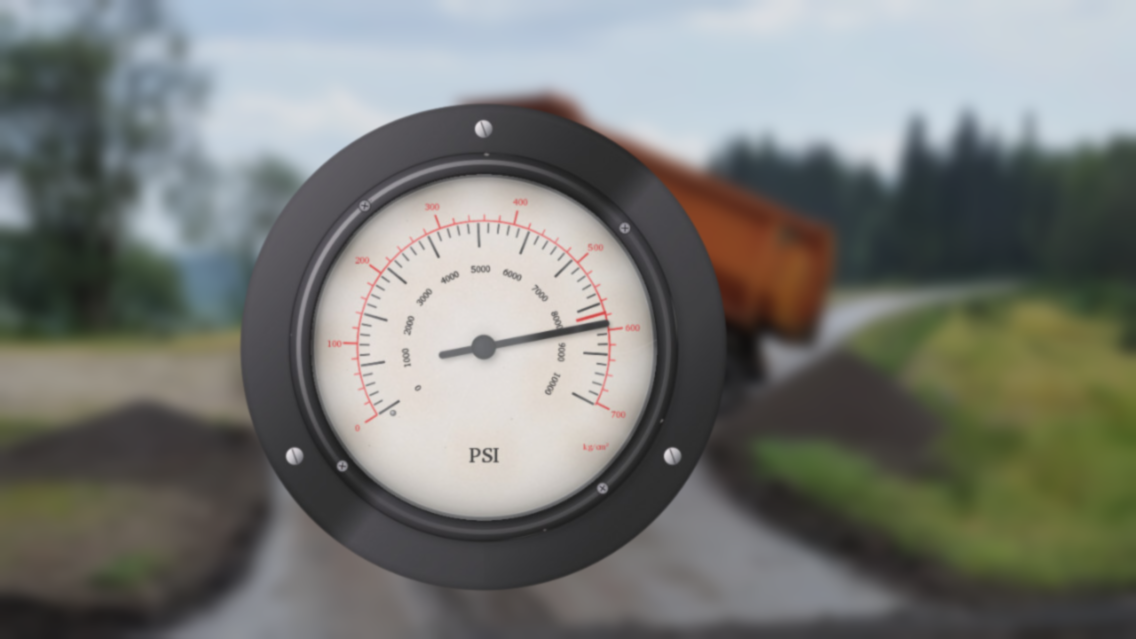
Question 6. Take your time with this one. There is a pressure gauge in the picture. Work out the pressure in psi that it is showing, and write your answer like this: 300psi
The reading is 8400psi
